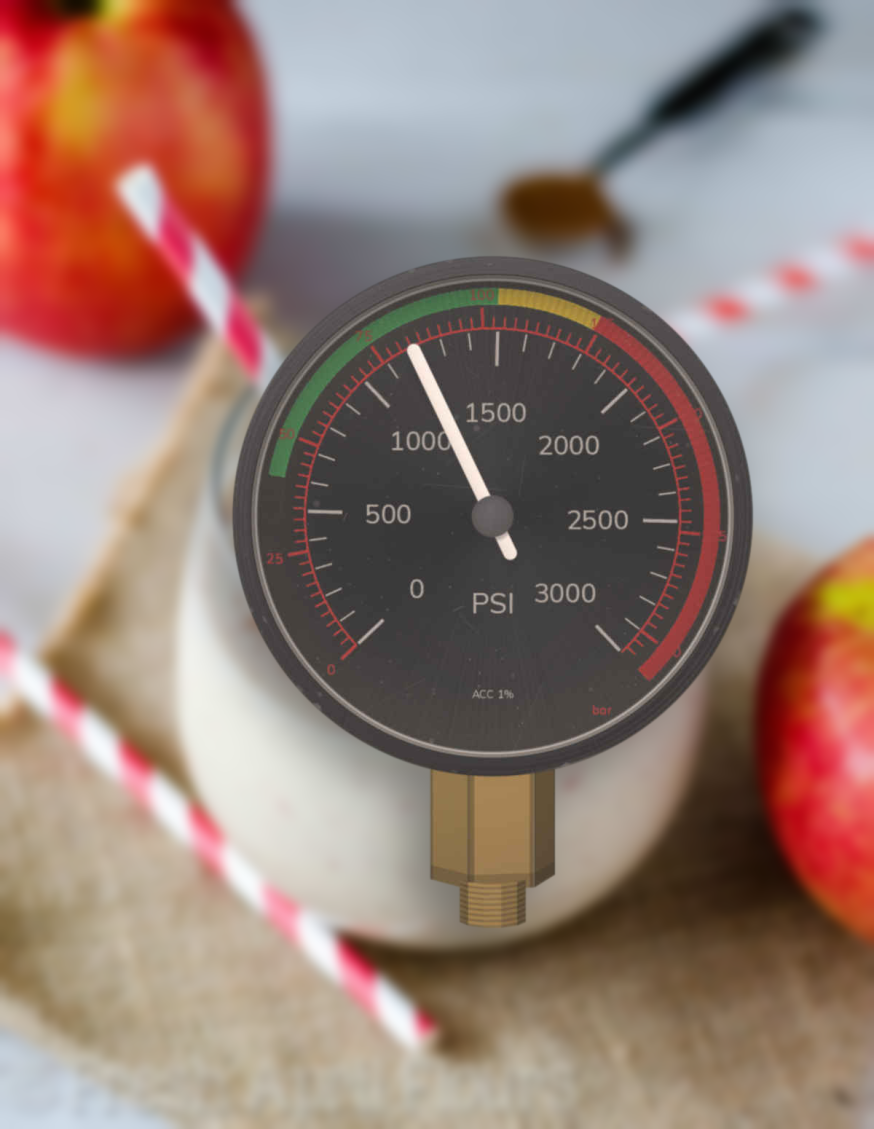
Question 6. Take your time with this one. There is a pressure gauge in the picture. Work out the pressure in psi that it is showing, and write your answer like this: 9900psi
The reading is 1200psi
